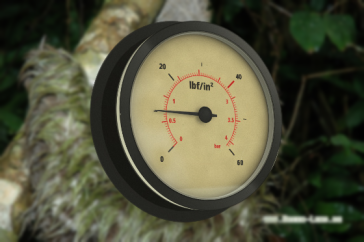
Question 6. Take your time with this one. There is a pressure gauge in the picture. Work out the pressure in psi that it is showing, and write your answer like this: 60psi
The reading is 10psi
